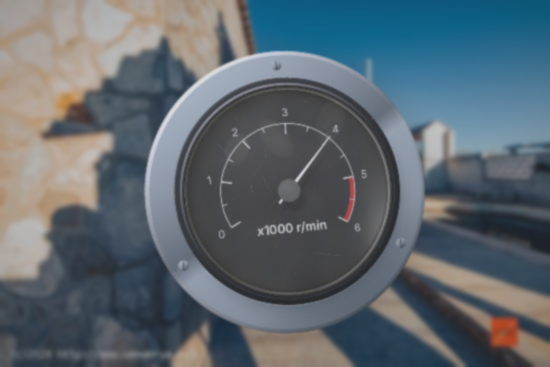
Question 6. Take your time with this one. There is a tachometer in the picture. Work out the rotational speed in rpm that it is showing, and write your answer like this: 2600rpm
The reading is 4000rpm
